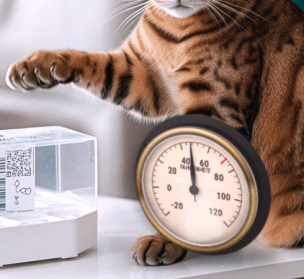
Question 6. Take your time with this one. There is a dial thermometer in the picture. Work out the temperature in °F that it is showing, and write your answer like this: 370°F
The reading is 48°F
